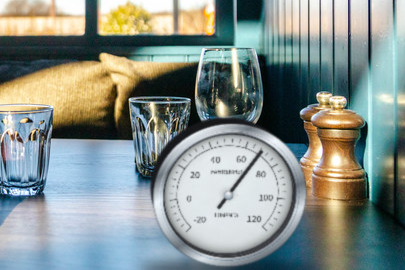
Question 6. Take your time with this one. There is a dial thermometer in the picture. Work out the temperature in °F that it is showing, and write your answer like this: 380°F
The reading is 68°F
